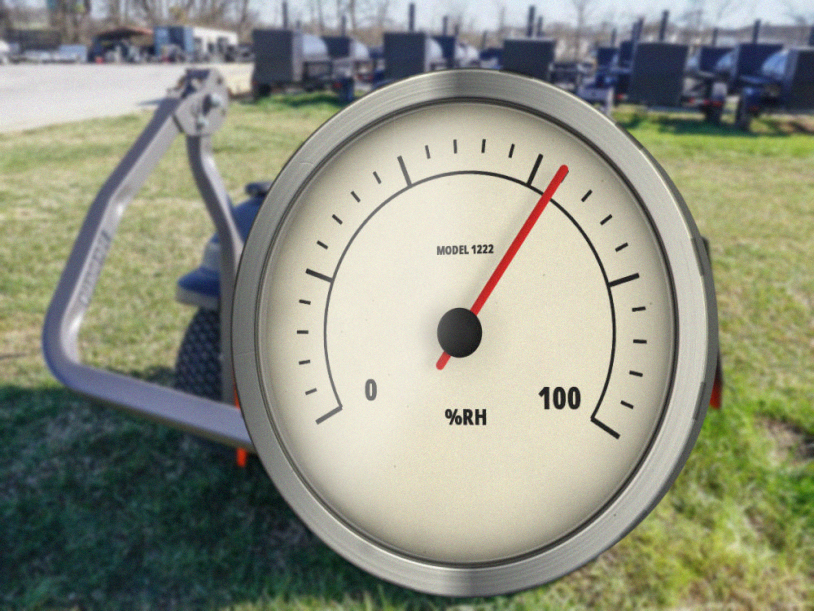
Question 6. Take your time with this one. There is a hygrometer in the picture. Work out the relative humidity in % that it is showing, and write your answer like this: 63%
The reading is 64%
